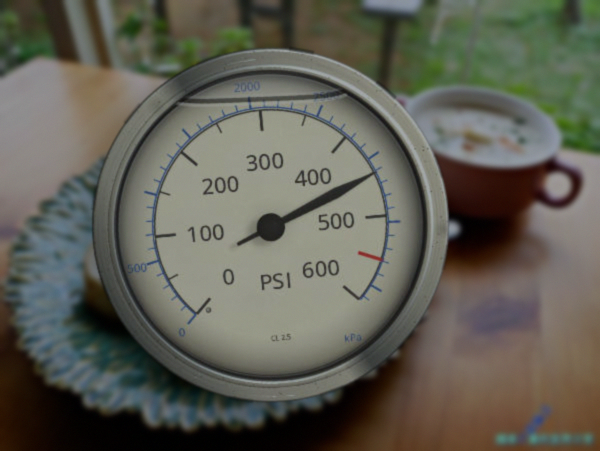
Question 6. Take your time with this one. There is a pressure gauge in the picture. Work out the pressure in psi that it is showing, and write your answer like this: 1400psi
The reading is 450psi
